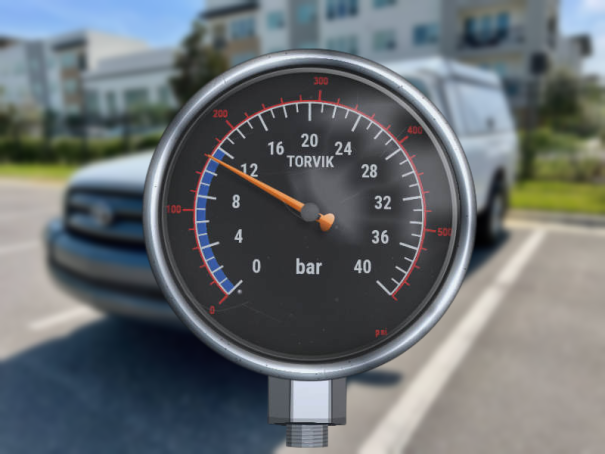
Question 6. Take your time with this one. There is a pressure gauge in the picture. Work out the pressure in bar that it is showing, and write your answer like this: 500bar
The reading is 11bar
